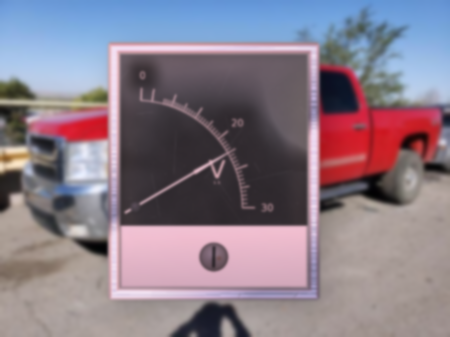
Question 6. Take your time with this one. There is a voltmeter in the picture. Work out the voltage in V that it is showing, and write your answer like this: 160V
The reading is 22.5V
